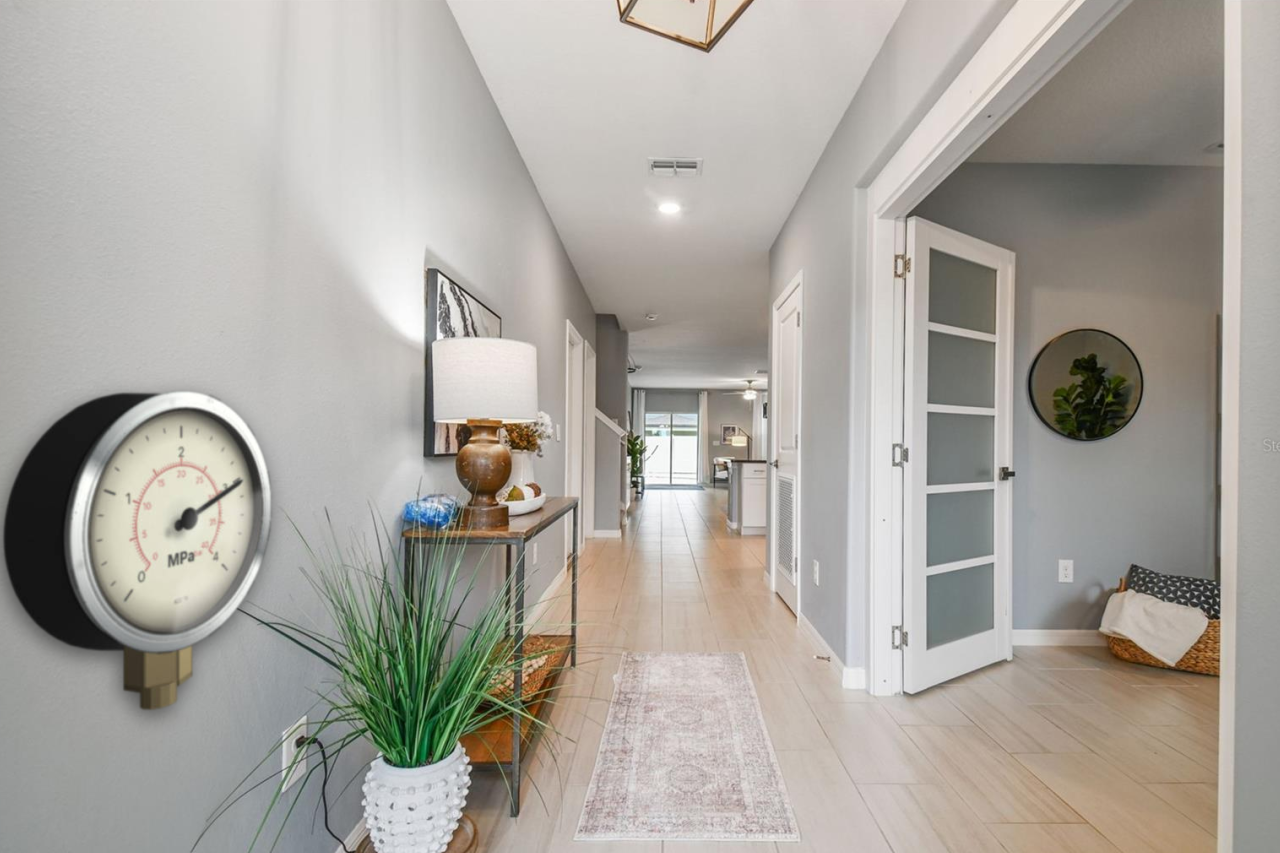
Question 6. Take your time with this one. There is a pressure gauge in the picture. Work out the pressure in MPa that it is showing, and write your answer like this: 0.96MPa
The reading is 3MPa
